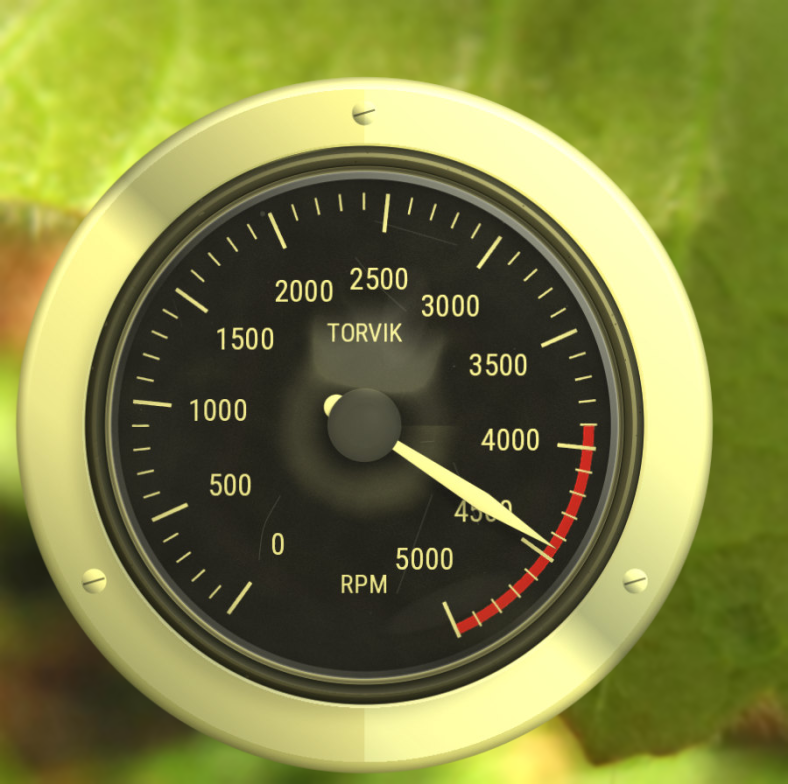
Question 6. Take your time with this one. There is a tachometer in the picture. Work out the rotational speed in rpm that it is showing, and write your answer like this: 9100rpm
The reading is 4450rpm
